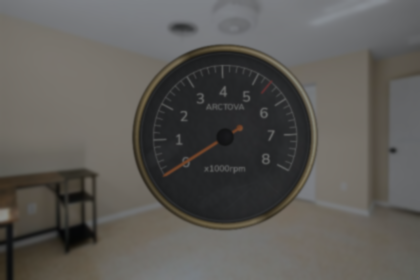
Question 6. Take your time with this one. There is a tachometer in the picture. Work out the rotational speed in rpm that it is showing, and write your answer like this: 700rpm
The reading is 0rpm
